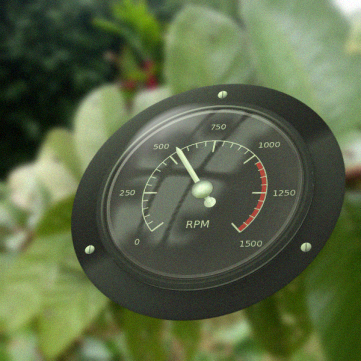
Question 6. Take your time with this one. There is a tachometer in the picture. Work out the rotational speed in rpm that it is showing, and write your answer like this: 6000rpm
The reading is 550rpm
